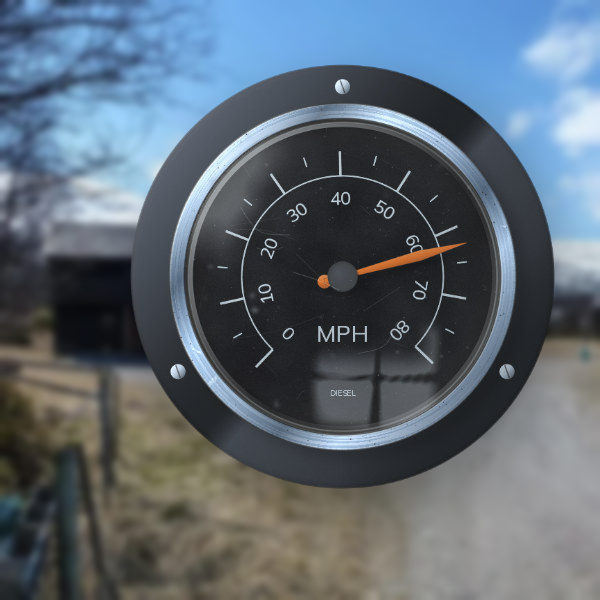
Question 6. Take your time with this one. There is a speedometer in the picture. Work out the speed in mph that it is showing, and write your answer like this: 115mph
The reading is 62.5mph
